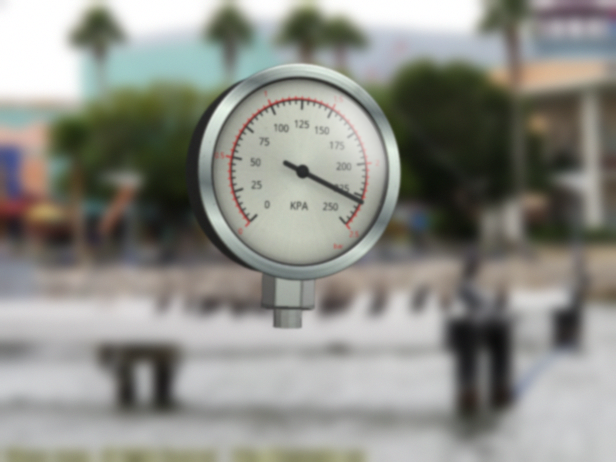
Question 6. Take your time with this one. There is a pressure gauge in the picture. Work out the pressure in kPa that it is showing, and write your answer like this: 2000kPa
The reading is 230kPa
